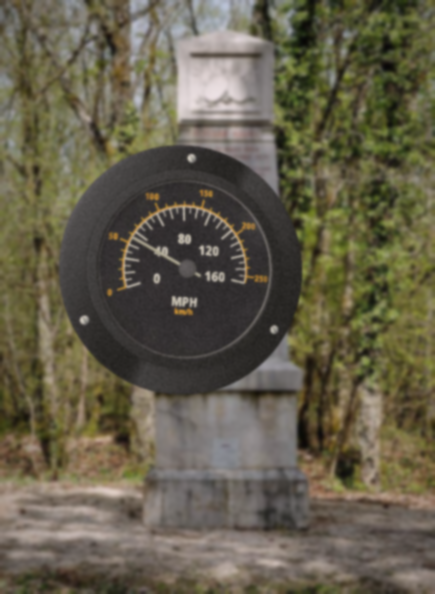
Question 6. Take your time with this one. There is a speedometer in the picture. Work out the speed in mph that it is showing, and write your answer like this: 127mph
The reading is 35mph
